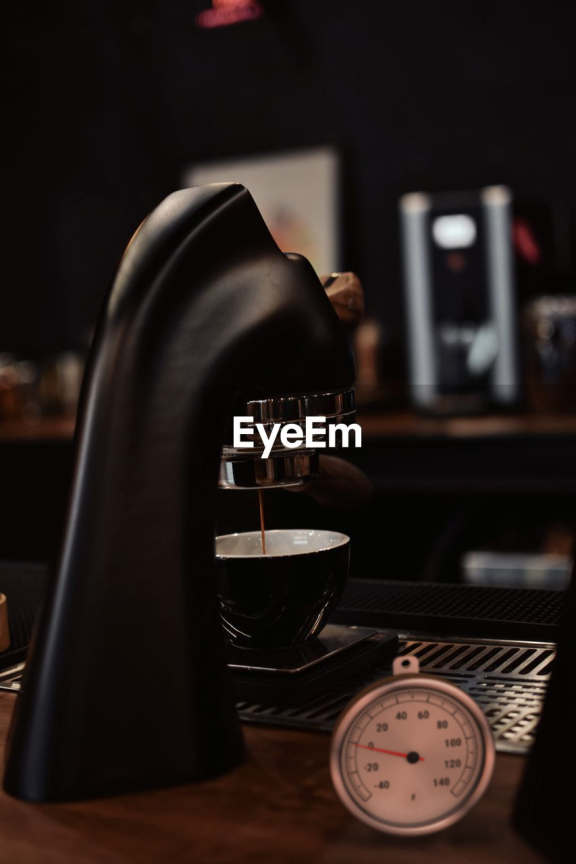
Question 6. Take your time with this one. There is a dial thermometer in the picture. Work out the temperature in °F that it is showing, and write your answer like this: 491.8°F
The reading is 0°F
